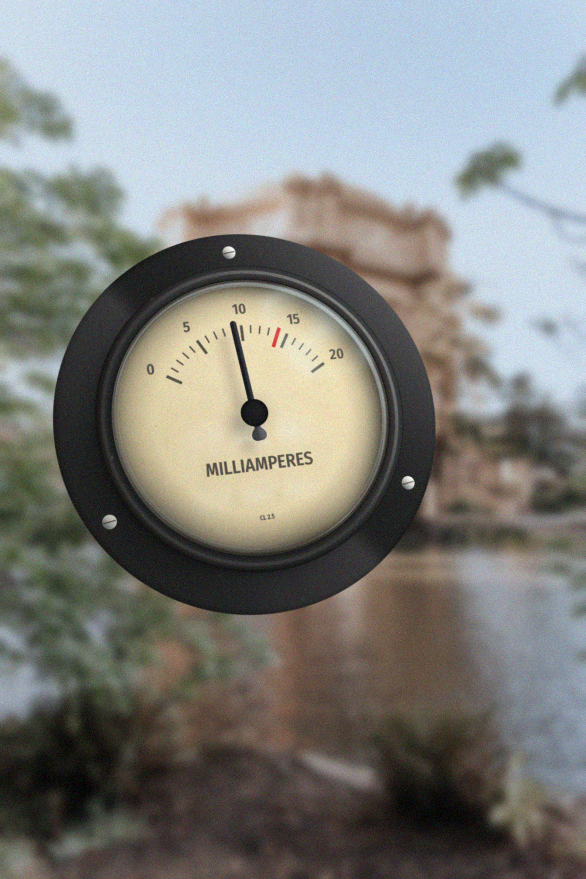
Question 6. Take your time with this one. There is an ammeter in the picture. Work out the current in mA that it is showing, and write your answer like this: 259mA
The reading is 9mA
